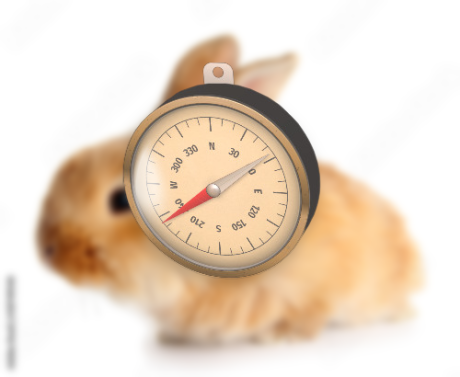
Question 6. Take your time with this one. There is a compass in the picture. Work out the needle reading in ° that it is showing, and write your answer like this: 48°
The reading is 235°
